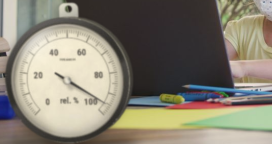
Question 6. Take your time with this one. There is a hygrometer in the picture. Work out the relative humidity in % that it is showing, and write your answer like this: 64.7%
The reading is 95%
